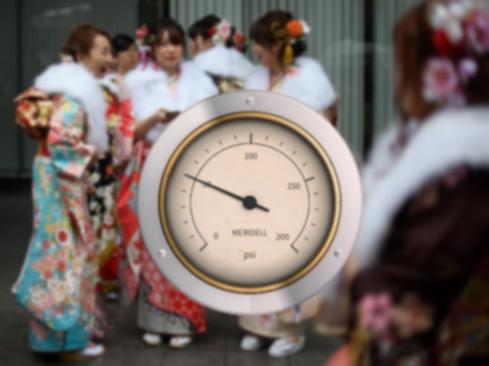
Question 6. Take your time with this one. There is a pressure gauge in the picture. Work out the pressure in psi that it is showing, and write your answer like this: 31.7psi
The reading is 50psi
